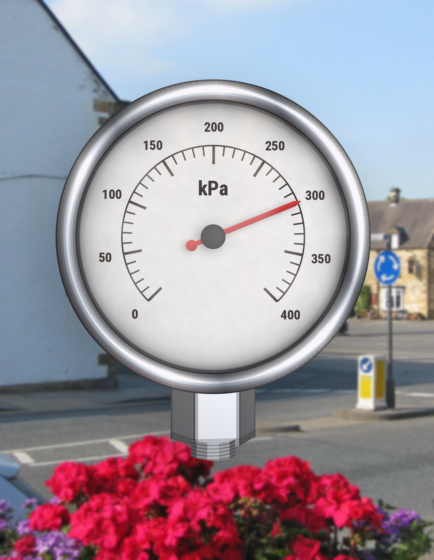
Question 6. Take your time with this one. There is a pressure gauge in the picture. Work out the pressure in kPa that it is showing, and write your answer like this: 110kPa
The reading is 300kPa
